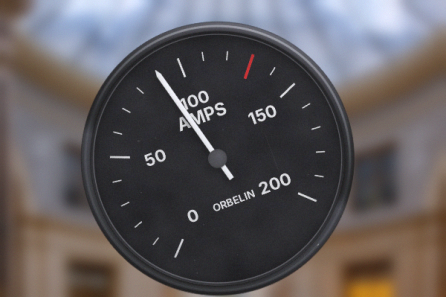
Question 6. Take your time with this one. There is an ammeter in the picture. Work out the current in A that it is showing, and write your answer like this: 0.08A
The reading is 90A
